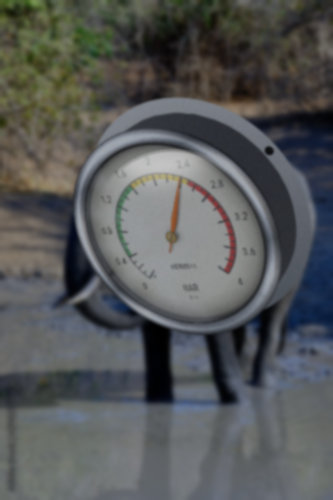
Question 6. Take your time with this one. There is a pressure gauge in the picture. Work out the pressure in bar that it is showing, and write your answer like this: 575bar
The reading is 2.4bar
